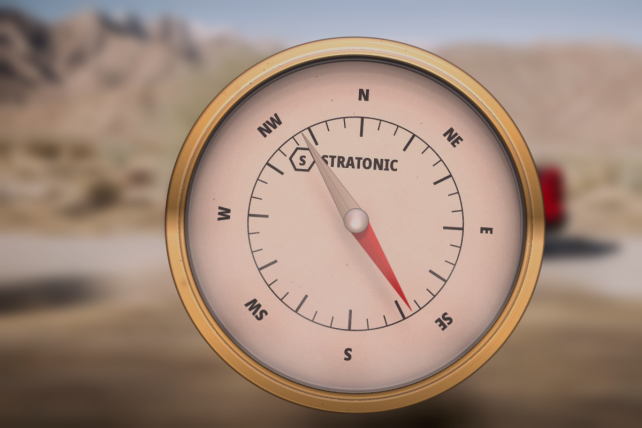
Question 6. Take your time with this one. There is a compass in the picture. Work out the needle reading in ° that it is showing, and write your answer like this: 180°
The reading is 145°
